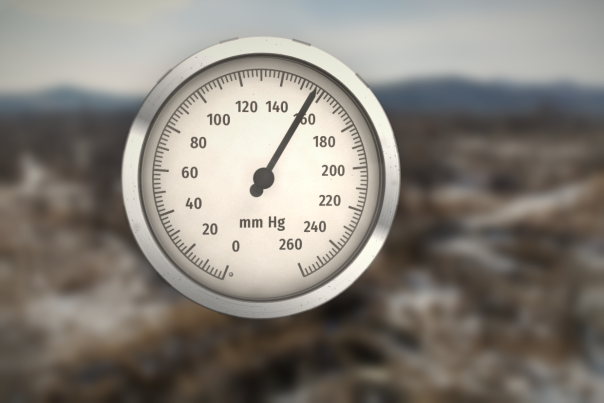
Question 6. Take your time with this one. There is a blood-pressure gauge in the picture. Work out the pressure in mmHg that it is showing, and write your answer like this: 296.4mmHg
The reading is 156mmHg
